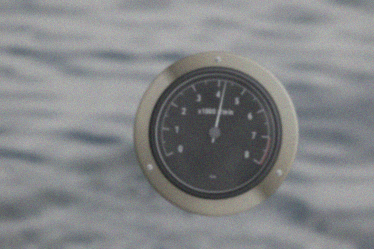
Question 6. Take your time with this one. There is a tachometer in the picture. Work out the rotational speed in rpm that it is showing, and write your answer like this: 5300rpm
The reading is 4250rpm
